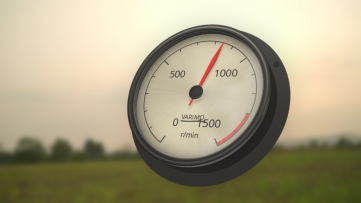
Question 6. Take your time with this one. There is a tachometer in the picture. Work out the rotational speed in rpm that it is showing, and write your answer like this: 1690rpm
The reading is 850rpm
